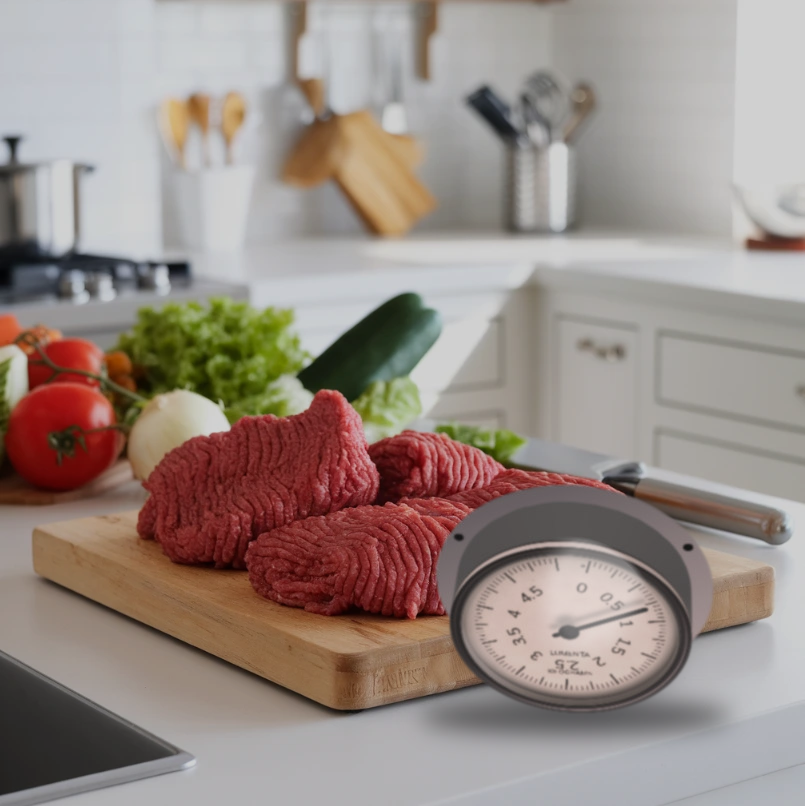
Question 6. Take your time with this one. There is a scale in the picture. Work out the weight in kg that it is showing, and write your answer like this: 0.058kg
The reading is 0.75kg
